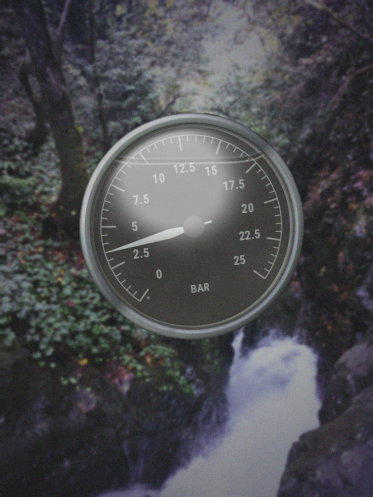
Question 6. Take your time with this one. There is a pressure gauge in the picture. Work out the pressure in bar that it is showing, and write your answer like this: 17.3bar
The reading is 3.5bar
